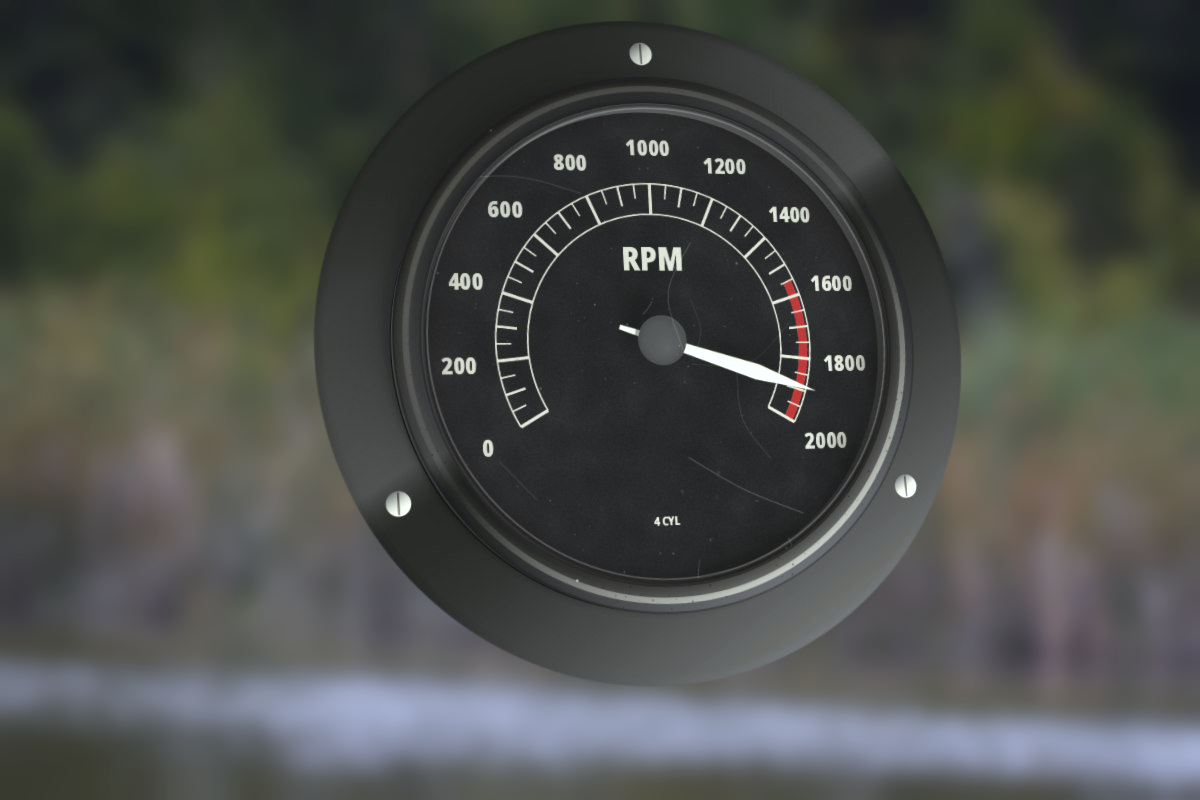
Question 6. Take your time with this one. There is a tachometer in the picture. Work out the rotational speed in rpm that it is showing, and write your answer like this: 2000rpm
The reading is 1900rpm
